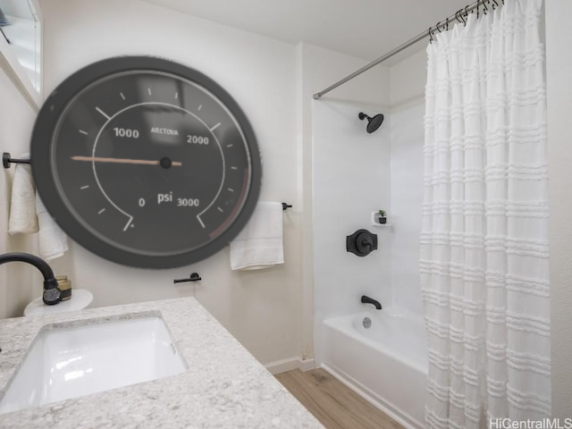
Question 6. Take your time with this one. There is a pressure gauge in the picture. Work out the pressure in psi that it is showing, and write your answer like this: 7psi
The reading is 600psi
